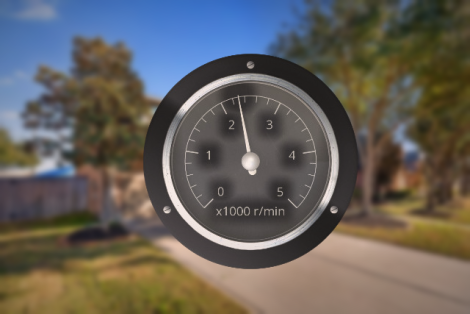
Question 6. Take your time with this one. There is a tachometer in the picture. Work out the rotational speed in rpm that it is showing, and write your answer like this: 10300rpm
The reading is 2300rpm
